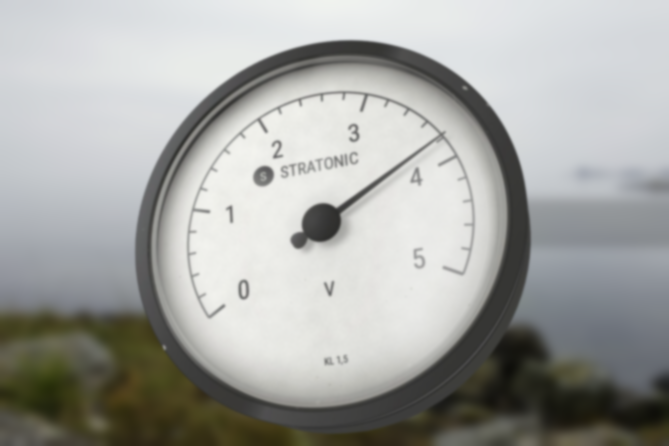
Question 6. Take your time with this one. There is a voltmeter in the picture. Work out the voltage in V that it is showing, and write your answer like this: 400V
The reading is 3.8V
